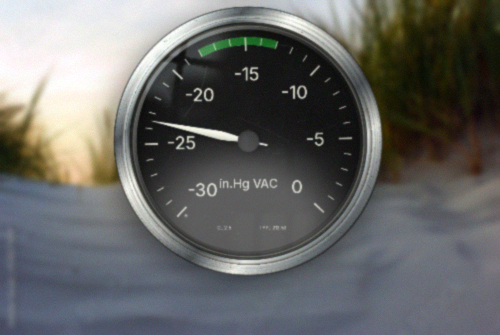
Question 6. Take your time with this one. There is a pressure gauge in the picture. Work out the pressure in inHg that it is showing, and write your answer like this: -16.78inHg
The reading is -23.5inHg
